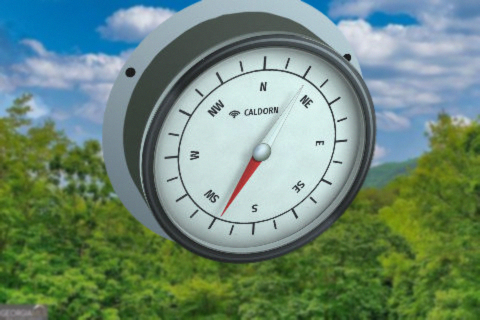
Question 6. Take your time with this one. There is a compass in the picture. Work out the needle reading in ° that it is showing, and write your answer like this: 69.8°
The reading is 210°
